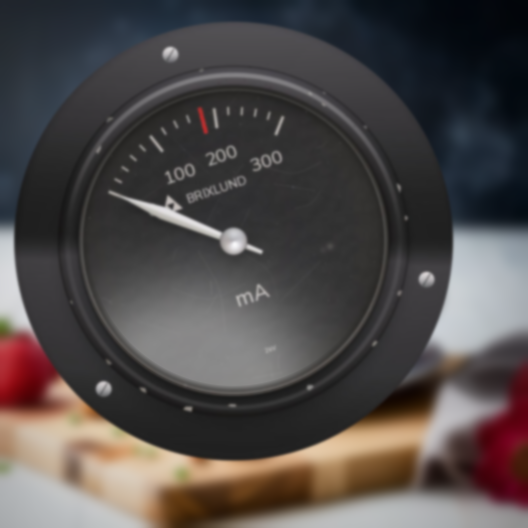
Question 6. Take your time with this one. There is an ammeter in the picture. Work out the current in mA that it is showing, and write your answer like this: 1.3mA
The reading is 0mA
